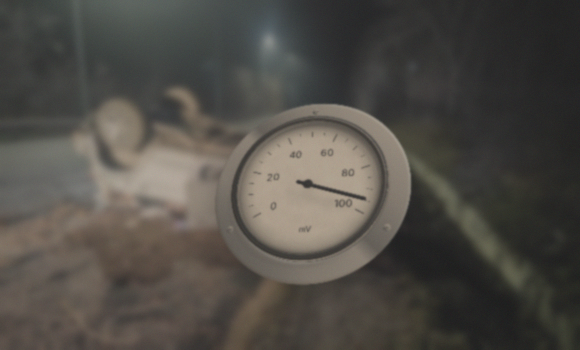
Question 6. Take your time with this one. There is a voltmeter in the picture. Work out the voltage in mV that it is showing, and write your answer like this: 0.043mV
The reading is 95mV
